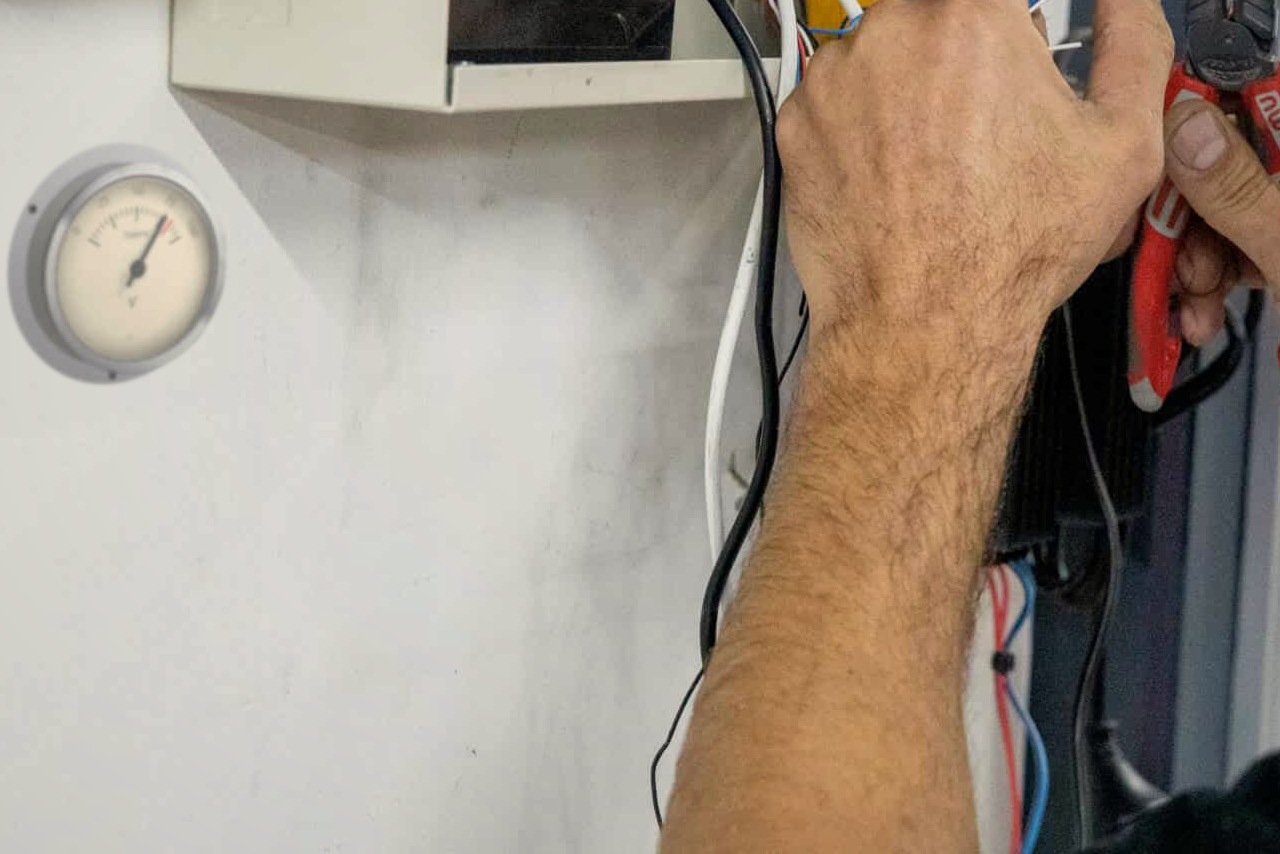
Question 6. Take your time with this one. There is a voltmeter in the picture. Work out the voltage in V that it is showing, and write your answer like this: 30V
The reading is 75V
